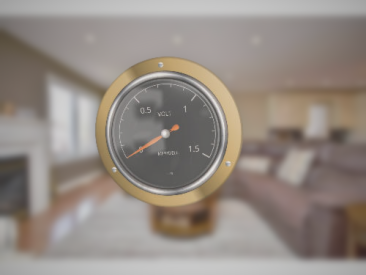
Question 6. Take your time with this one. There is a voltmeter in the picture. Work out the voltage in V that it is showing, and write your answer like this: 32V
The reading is 0V
